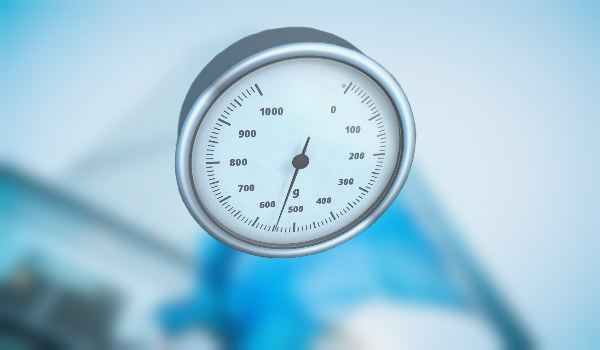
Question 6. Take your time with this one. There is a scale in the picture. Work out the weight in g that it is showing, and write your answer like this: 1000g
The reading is 550g
